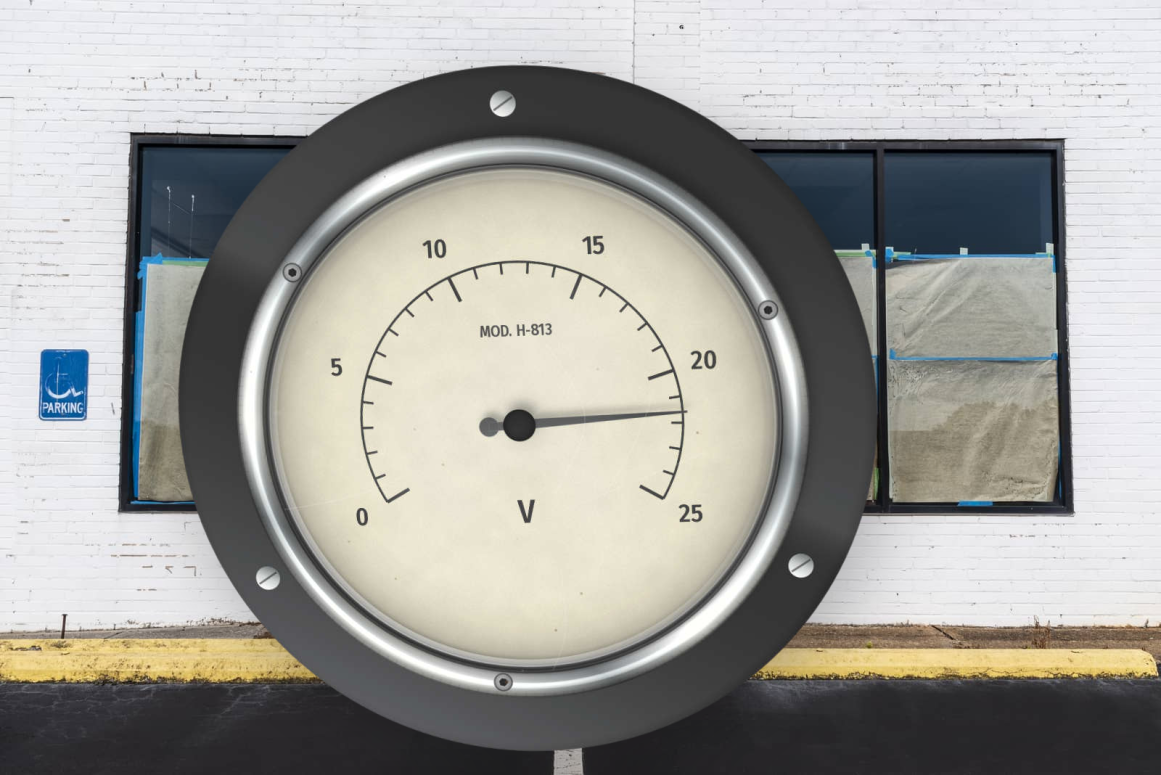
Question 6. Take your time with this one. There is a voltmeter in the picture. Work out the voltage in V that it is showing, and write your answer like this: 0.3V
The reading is 21.5V
